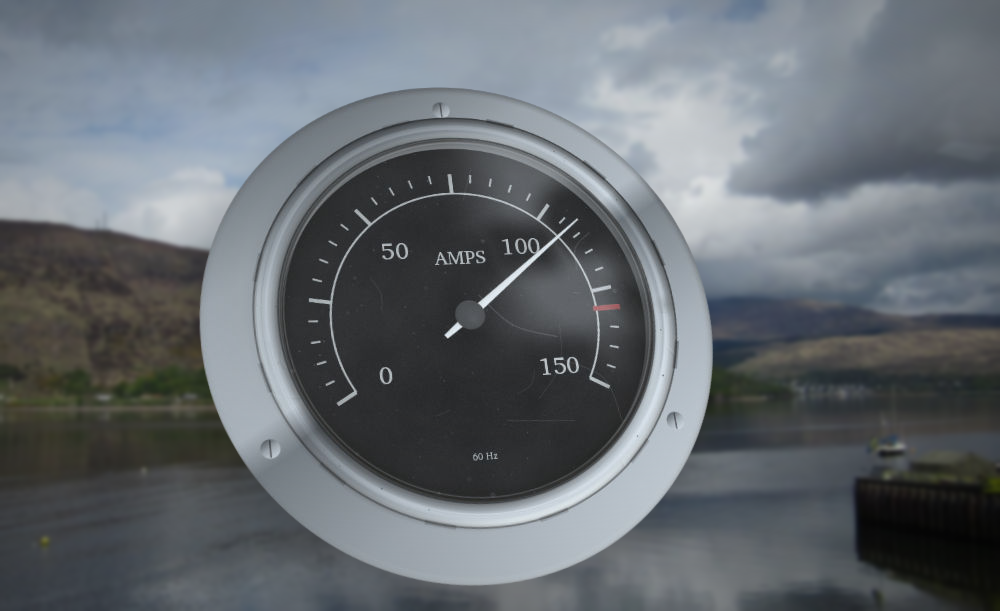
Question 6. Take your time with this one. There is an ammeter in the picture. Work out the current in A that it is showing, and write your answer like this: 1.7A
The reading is 107.5A
